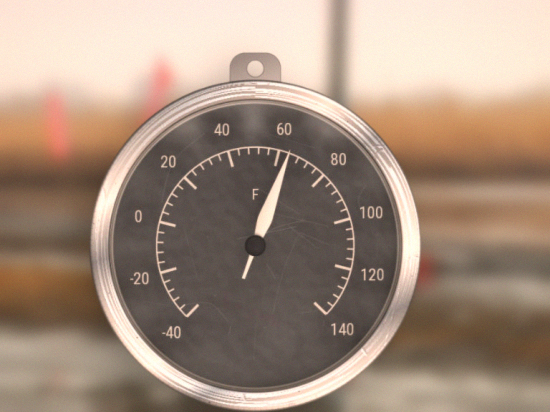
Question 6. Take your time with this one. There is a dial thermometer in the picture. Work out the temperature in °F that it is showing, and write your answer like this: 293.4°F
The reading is 64°F
